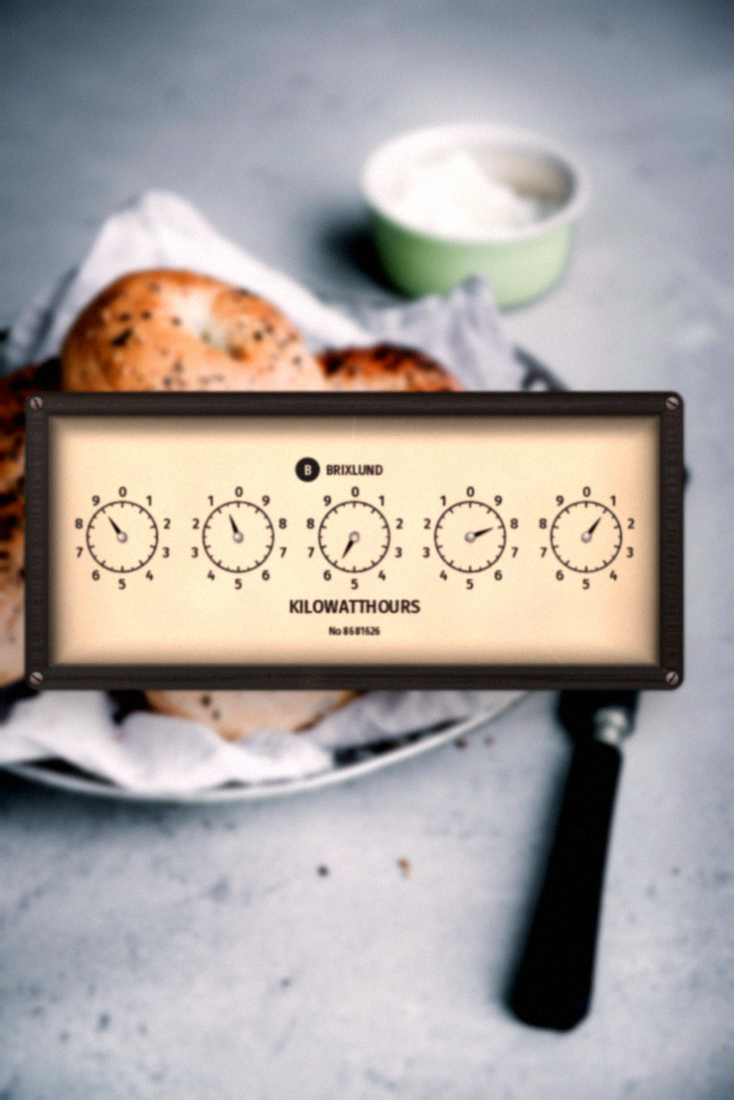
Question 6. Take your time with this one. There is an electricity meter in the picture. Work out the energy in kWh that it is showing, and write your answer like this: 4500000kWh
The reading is 90581kWh
